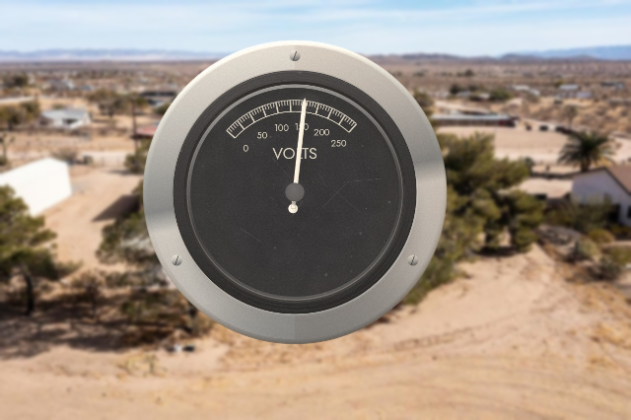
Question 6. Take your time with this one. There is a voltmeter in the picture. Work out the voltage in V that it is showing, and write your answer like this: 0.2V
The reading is 150V
